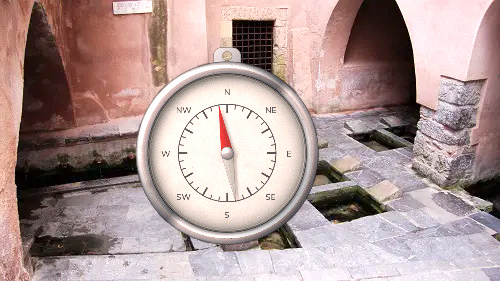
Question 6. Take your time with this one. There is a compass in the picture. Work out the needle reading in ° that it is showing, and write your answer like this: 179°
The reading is 350°
